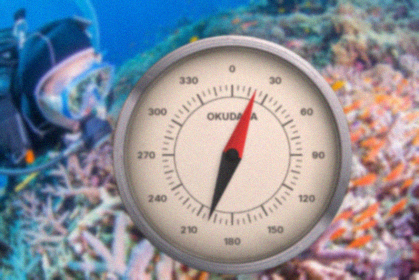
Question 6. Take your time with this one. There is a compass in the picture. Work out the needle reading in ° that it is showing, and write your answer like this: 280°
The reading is 20°
